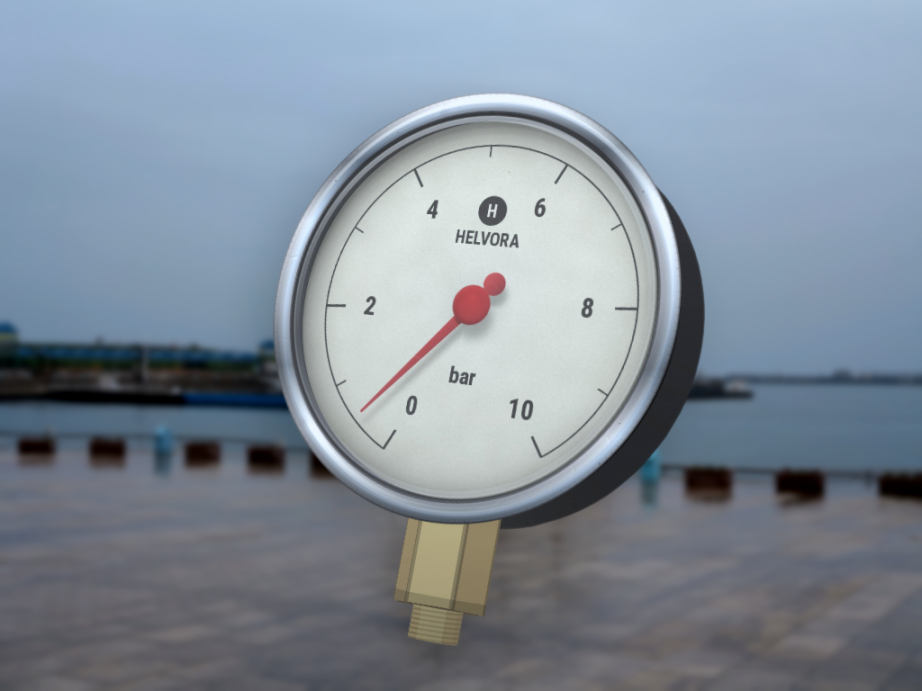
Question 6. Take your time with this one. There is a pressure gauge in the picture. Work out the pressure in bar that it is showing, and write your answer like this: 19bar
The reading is 0.5bar
